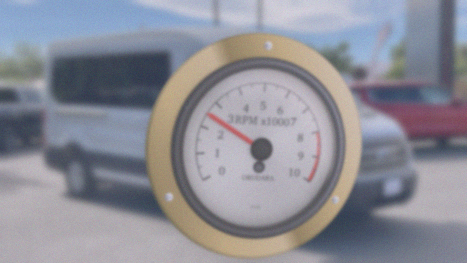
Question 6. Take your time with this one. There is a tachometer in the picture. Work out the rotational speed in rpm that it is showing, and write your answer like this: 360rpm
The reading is 2500rpm
